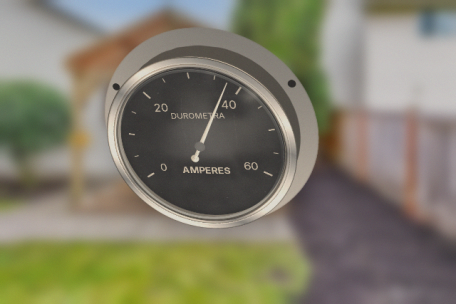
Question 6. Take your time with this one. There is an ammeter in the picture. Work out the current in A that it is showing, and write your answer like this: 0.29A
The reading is 37.5A
